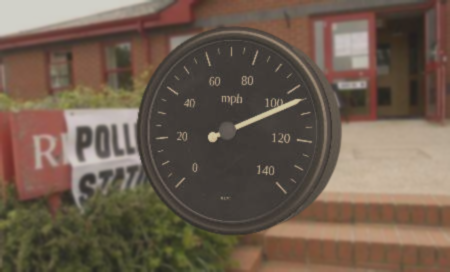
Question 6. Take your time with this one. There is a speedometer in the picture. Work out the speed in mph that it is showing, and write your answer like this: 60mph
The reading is 105mph
